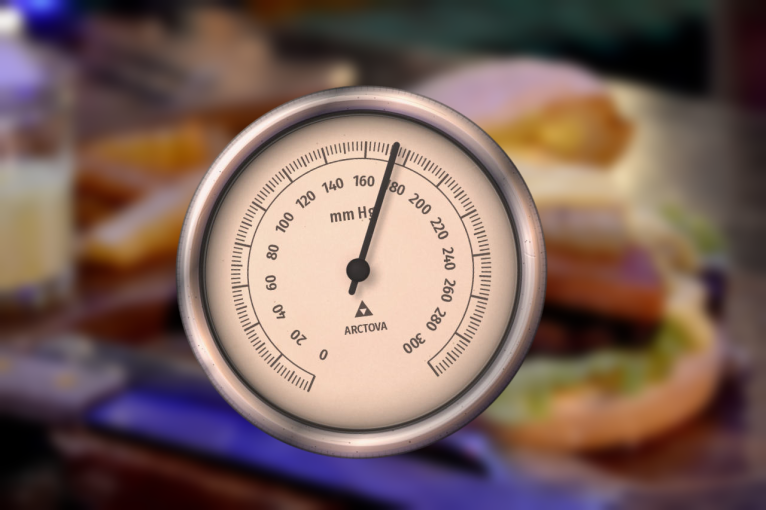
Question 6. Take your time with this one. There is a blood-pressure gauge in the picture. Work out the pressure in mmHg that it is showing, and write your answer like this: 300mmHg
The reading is 174mmHg
